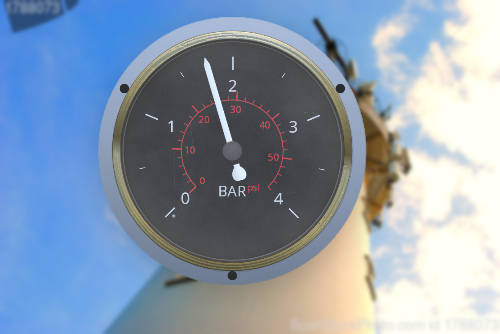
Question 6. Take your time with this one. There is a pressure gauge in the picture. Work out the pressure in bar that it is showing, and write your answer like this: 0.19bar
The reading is 1.75bar
